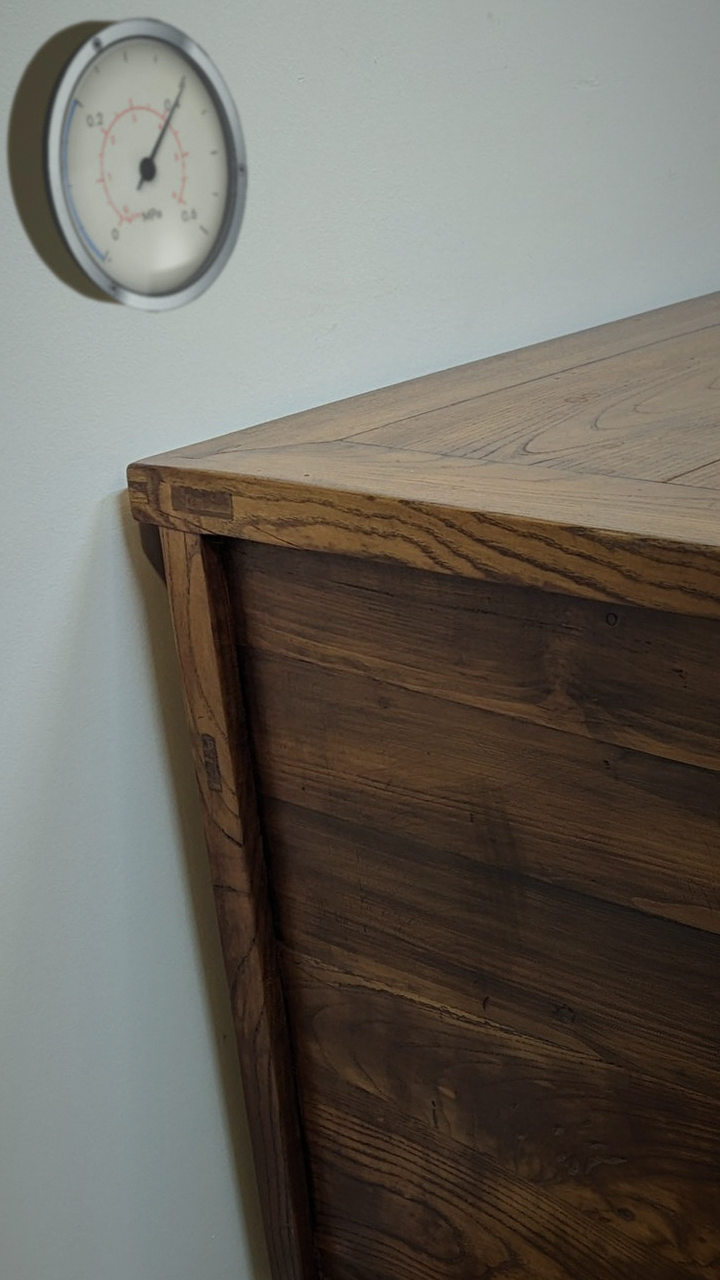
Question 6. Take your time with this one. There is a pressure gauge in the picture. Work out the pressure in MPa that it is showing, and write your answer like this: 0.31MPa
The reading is 0.4MPa
